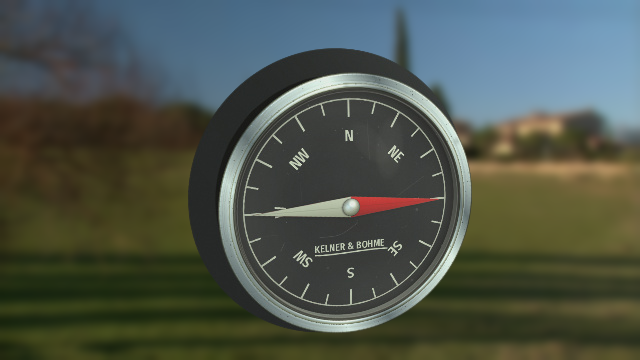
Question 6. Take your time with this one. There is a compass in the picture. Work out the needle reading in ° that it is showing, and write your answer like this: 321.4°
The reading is 90°
